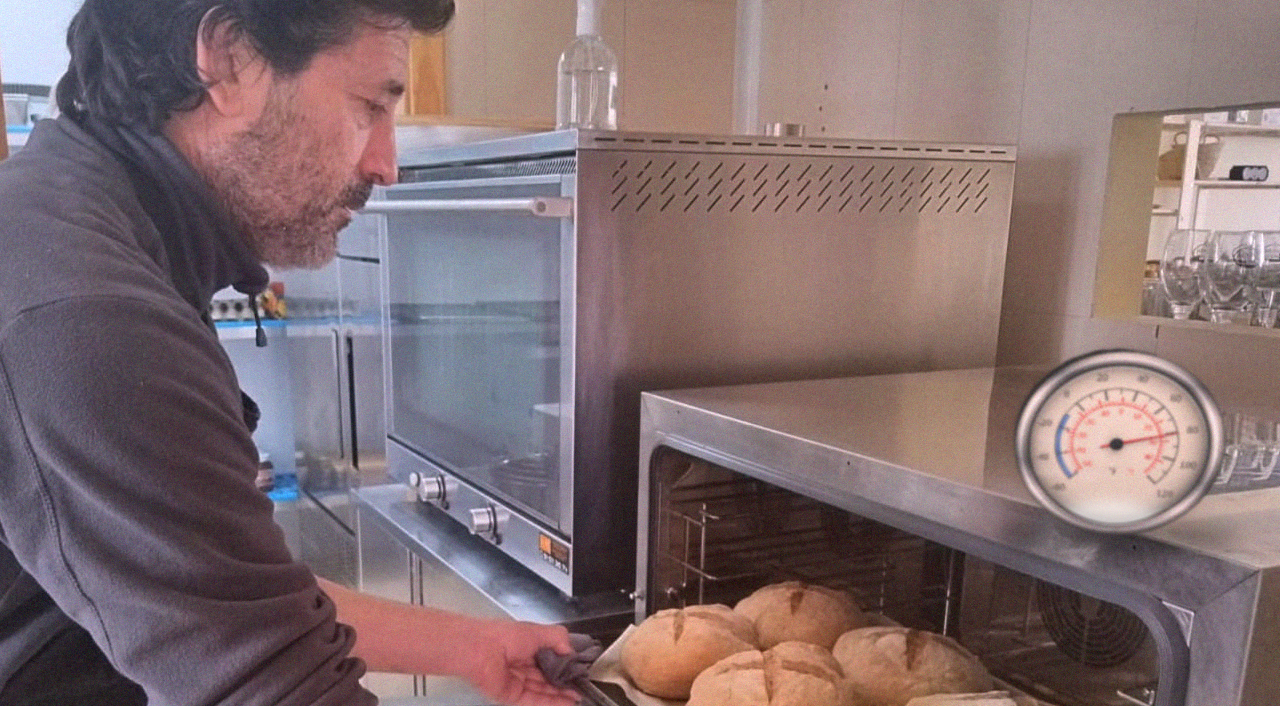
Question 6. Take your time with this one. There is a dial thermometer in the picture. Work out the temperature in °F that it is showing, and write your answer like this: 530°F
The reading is 80°F
